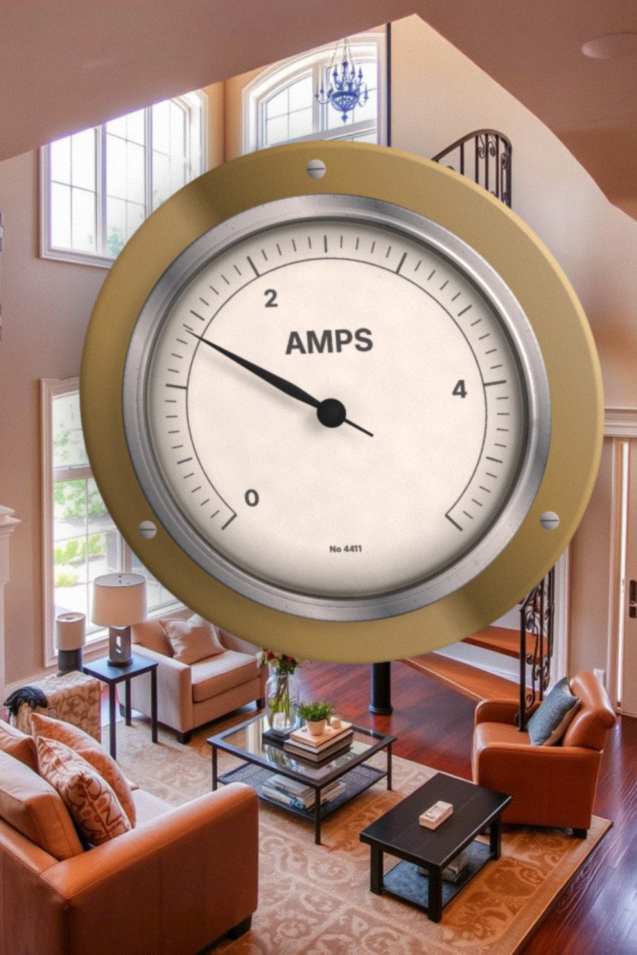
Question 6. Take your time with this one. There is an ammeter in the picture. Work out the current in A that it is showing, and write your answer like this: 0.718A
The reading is 1.4A
